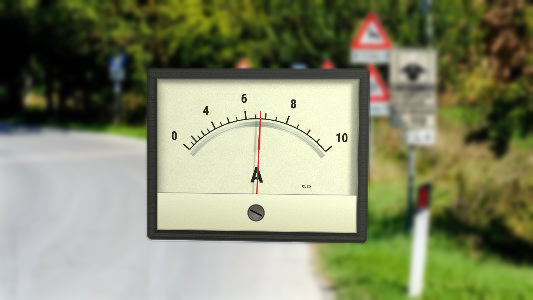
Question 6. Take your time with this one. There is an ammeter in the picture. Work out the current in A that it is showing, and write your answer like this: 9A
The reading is 6.75A
